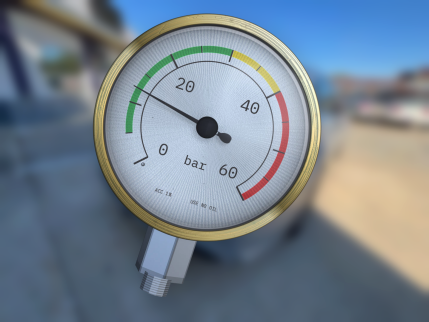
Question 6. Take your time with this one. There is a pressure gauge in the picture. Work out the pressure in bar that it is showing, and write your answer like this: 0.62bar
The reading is 12.5bar
